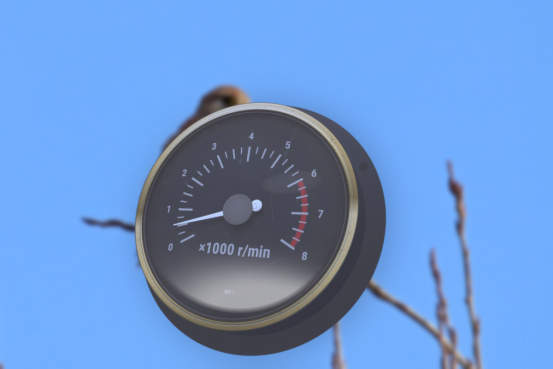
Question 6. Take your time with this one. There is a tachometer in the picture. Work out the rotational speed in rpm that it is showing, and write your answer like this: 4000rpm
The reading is 500rpm
